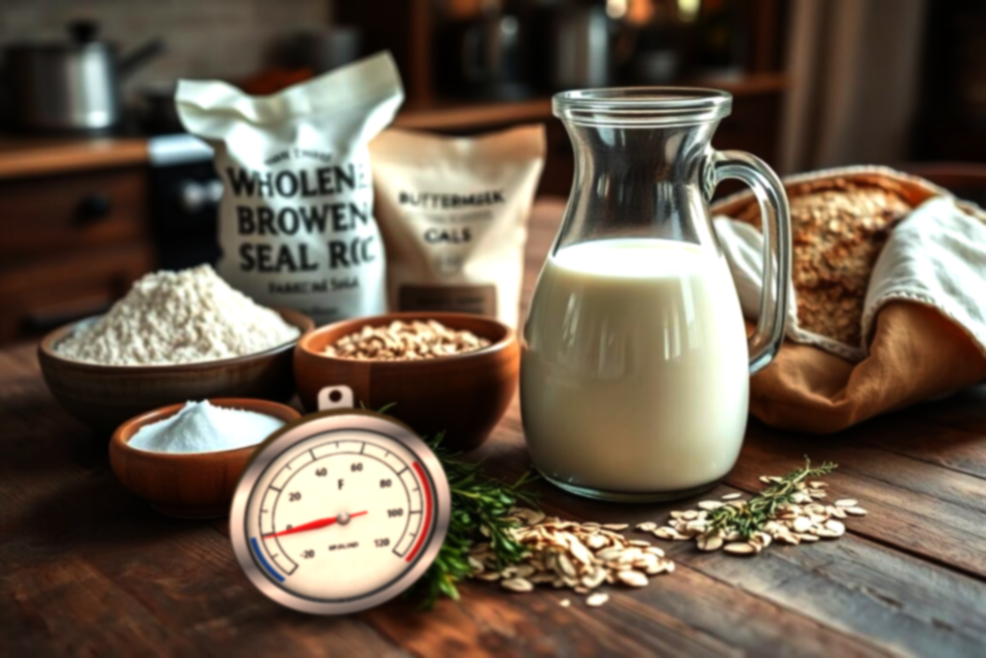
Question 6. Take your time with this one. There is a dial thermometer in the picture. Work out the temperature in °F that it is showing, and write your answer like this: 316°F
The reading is 0°F
